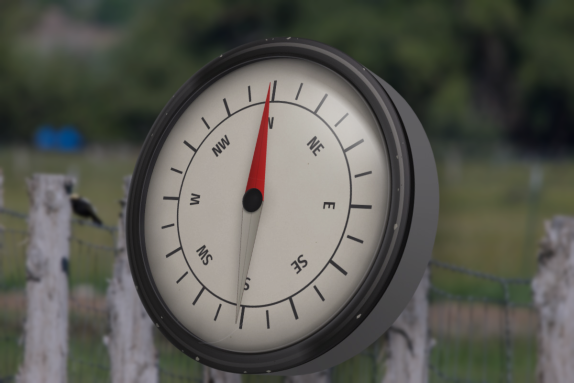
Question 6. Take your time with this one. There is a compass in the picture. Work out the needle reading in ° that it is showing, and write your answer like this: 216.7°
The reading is 0°
